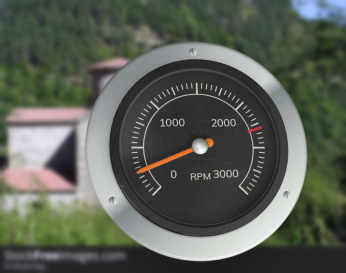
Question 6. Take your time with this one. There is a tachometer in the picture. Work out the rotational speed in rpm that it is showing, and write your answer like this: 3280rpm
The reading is 250rpm
